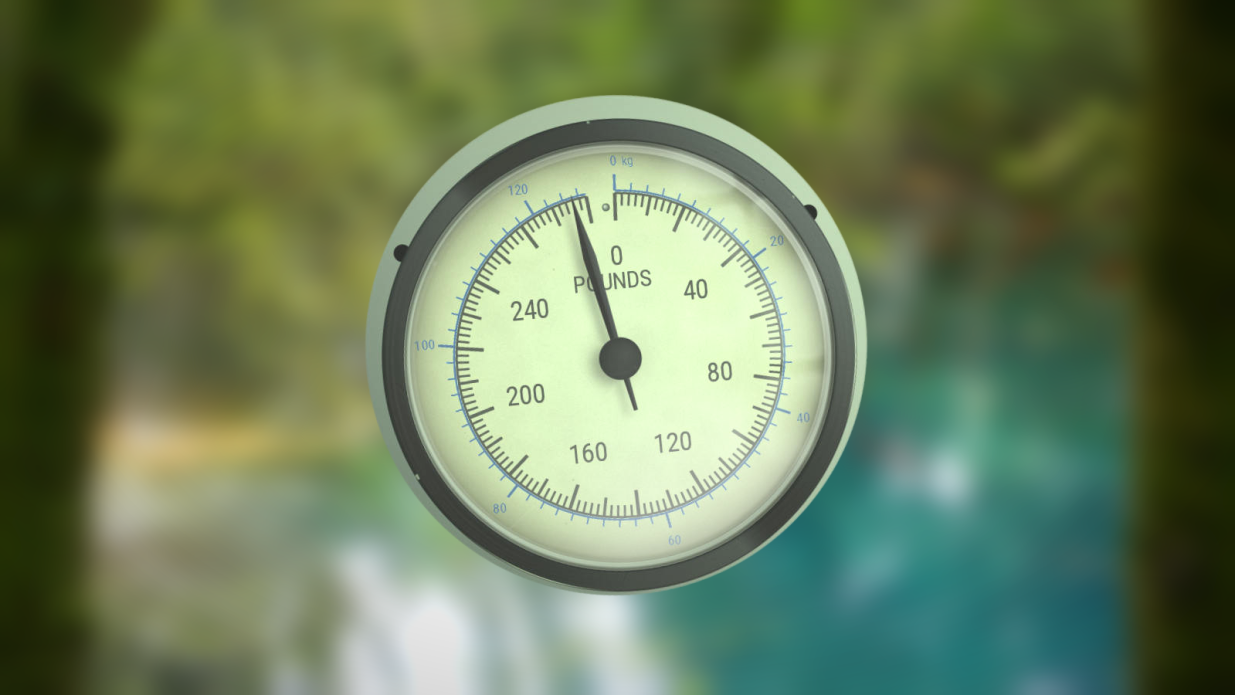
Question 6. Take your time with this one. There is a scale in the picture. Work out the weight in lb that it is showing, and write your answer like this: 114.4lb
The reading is 276lb
